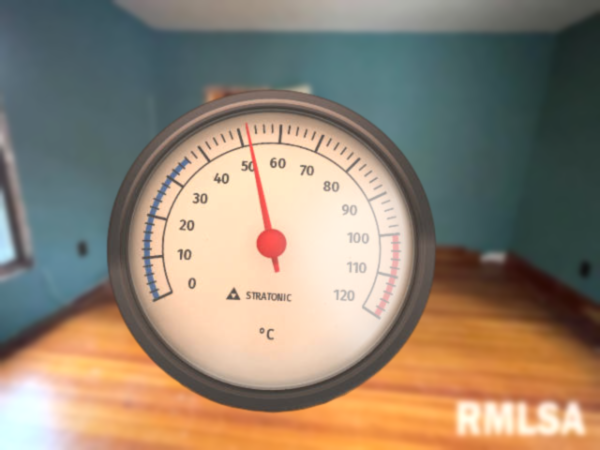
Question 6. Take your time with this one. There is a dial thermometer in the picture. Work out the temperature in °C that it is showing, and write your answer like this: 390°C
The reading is 52°C
